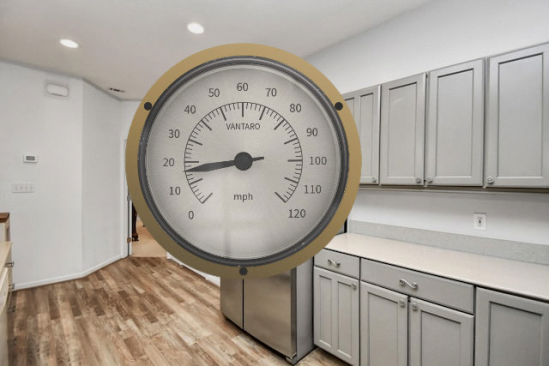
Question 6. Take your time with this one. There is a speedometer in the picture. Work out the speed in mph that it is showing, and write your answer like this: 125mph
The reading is 16mph
